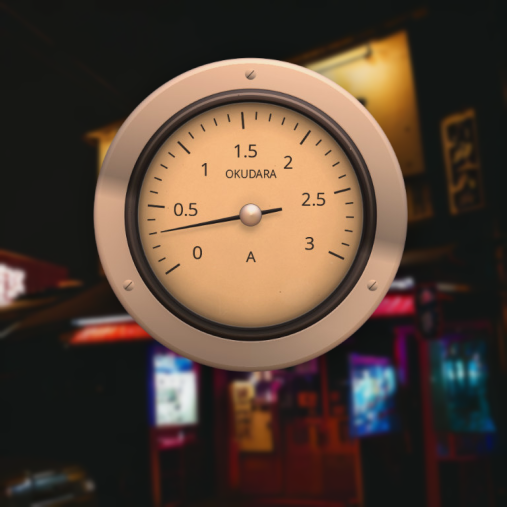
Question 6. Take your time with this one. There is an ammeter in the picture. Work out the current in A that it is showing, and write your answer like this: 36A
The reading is 0.3A
